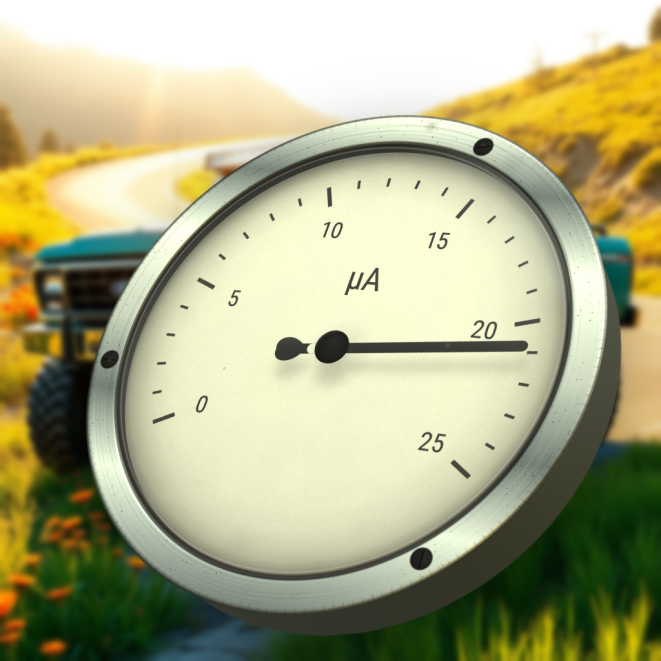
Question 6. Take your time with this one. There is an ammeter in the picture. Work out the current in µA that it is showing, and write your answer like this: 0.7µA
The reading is 21µA
